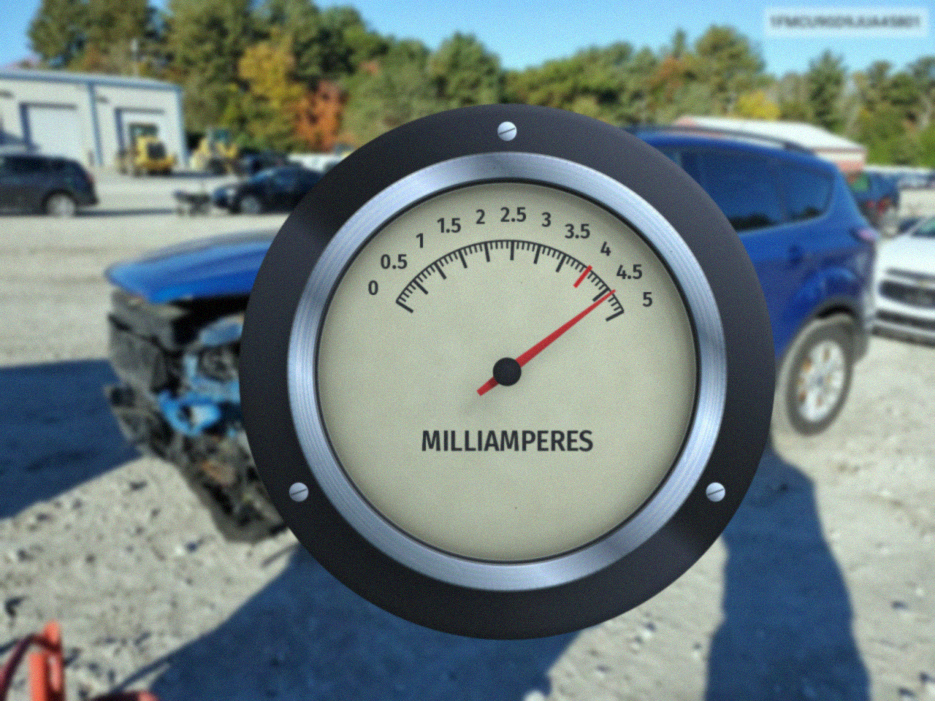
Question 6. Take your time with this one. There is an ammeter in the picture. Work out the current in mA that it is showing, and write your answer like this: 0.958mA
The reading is 4.6mA
